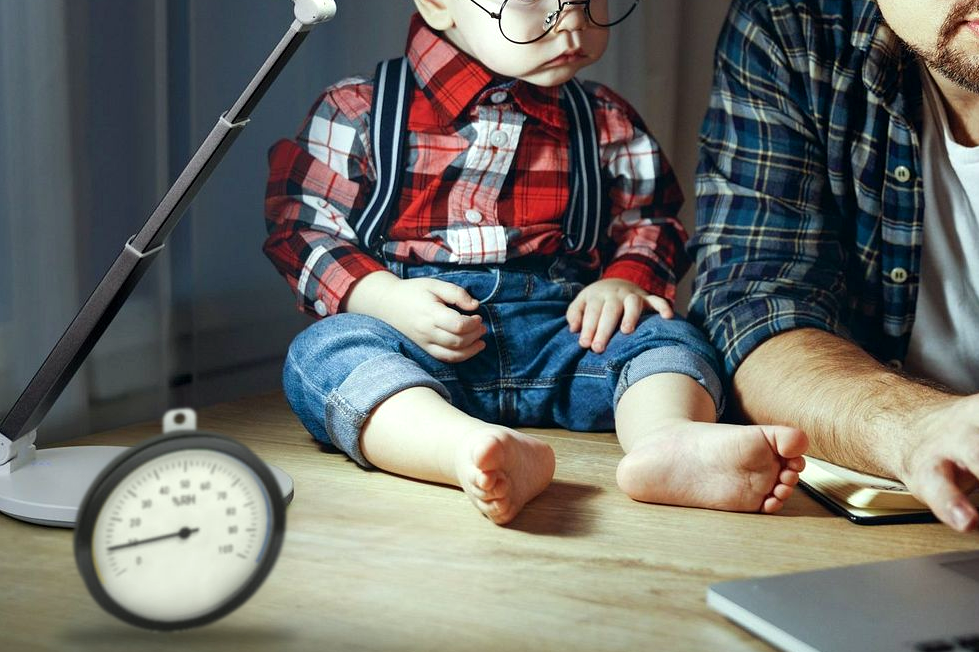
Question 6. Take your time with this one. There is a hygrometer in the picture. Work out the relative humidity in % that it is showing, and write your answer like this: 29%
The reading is 10%
